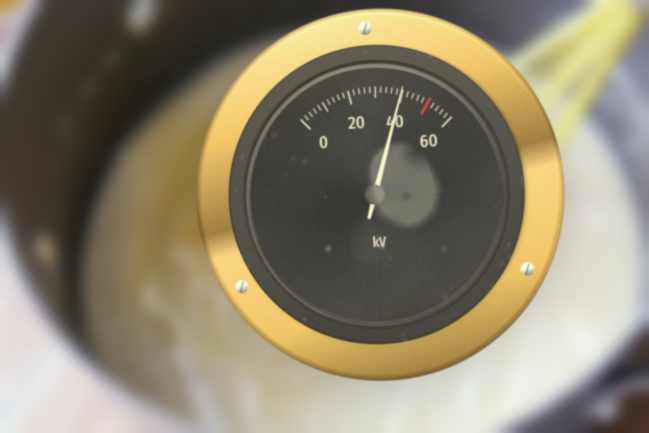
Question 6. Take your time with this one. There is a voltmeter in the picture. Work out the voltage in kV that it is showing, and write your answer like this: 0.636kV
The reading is 40kV
